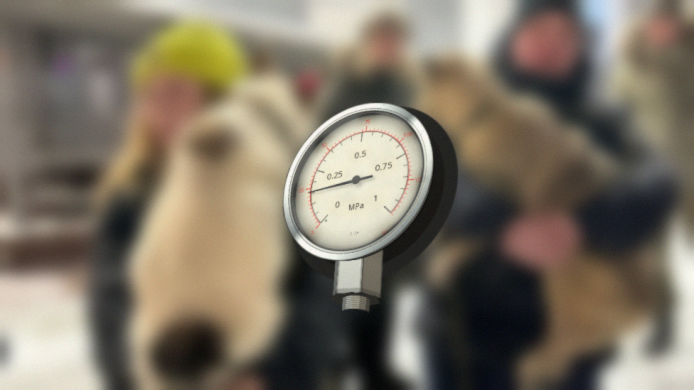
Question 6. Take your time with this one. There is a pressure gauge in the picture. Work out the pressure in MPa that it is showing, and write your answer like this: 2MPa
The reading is 0.15MPa
